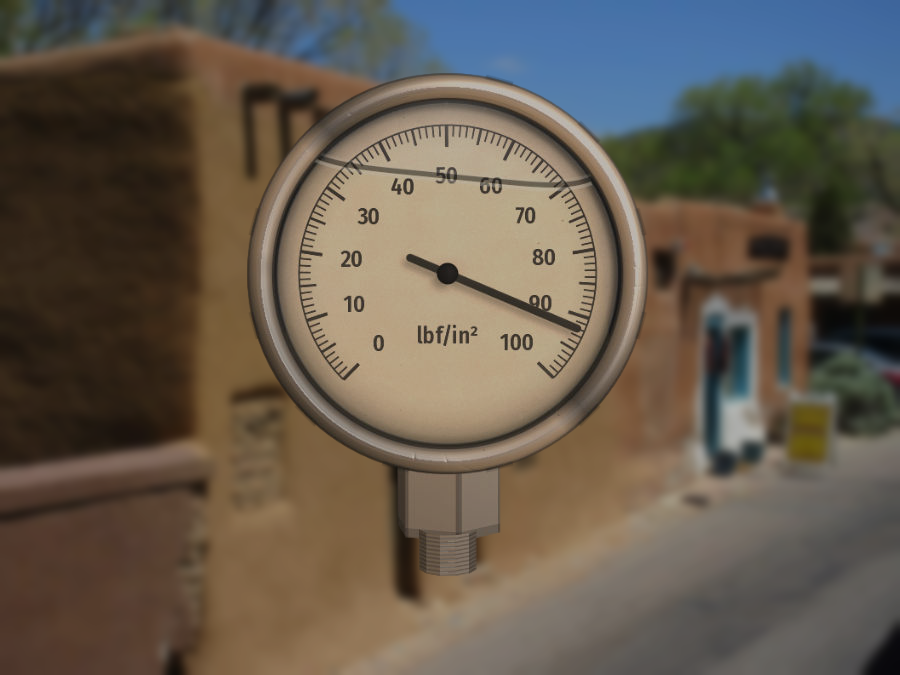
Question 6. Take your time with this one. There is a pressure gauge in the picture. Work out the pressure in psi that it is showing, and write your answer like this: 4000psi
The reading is 92psi
